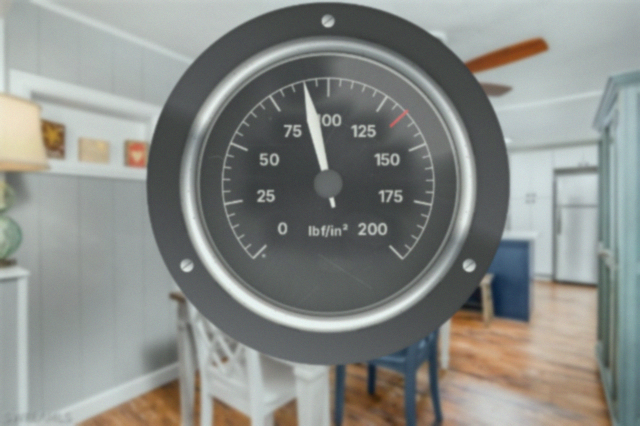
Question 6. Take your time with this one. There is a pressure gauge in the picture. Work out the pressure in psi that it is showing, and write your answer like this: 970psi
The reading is 90psi
